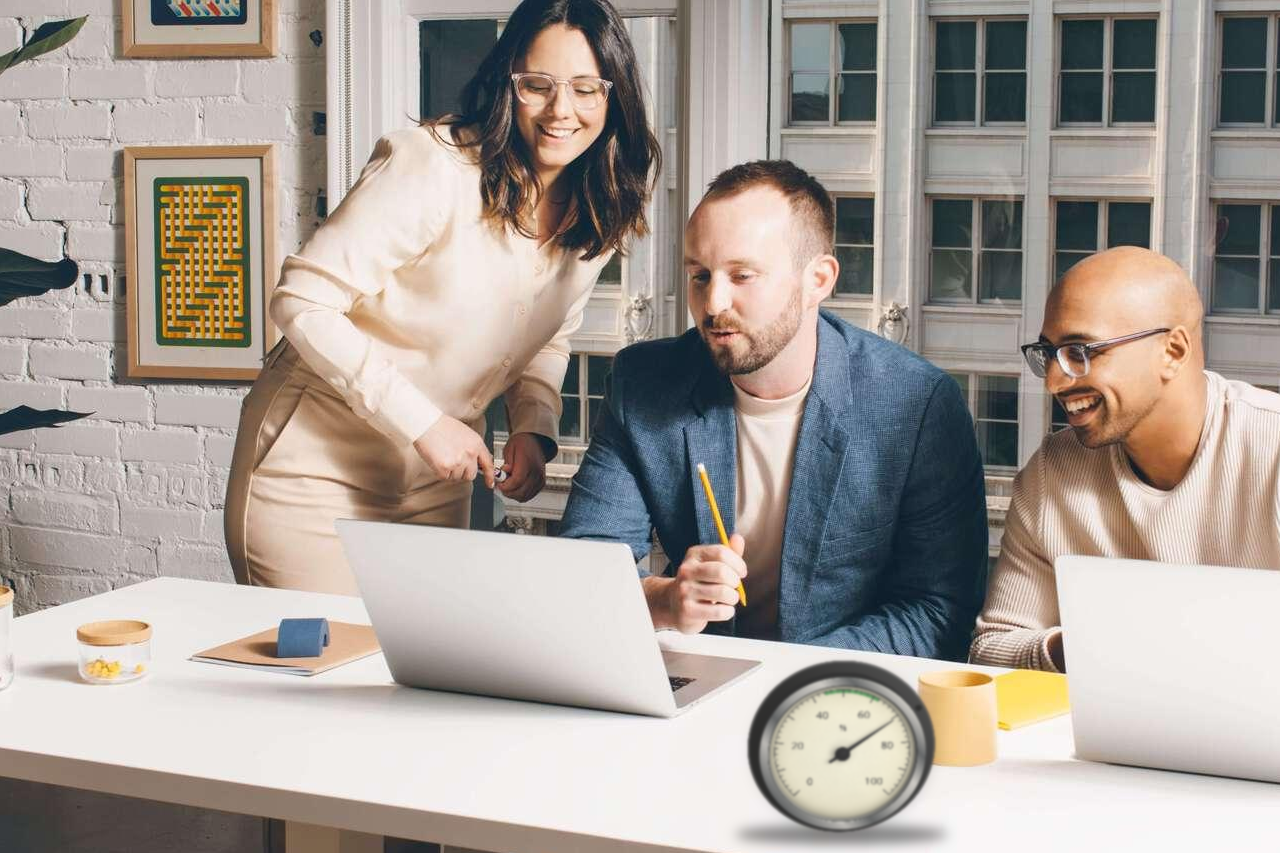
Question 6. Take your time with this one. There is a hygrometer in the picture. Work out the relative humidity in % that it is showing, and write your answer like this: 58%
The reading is 70%
